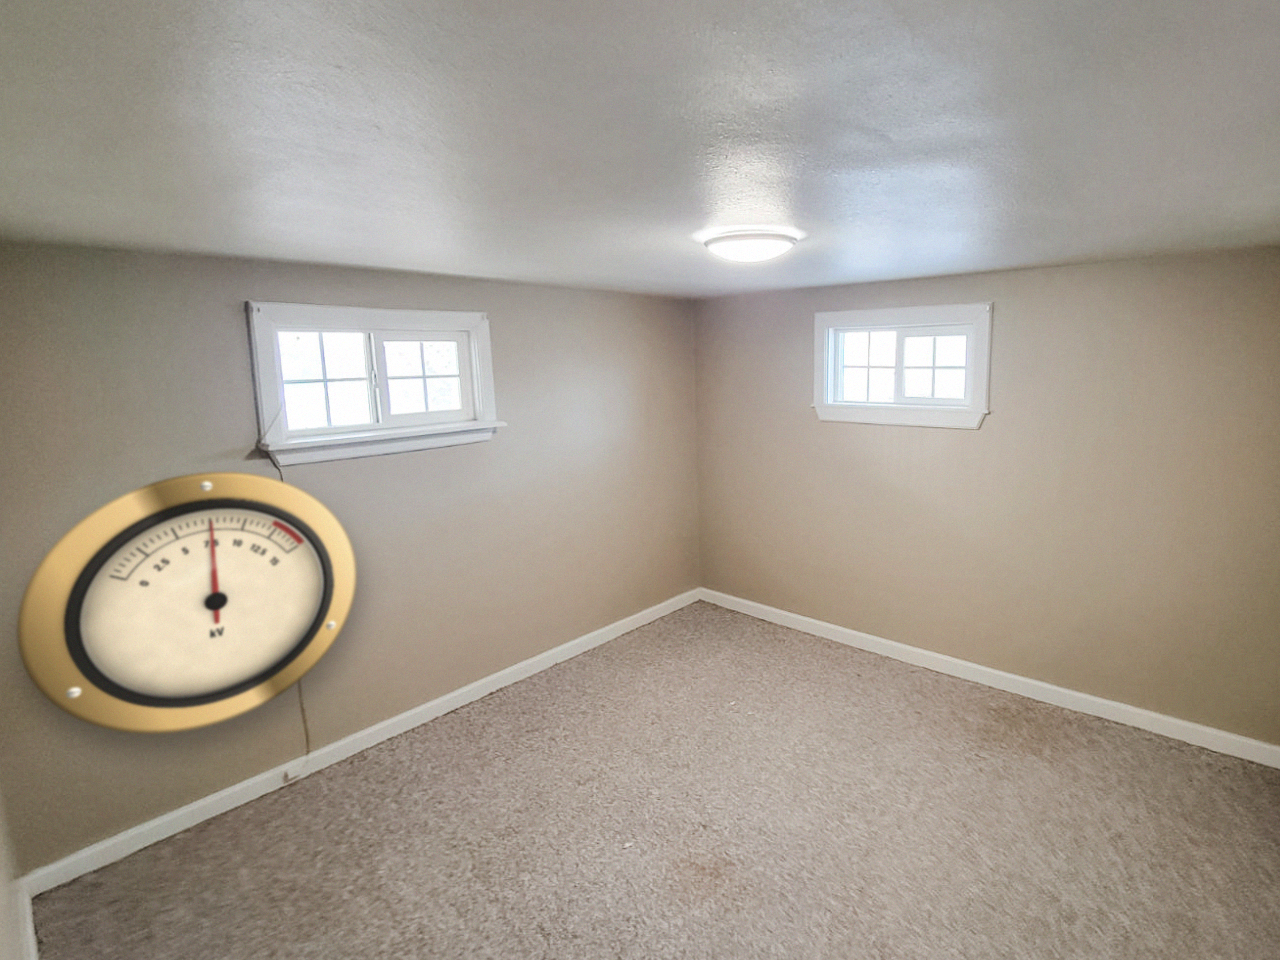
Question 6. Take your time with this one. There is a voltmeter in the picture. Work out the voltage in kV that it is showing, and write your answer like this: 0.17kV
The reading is 7.5kV
